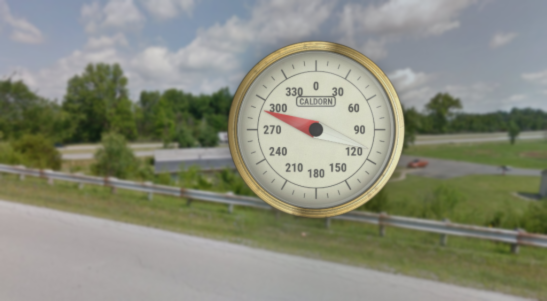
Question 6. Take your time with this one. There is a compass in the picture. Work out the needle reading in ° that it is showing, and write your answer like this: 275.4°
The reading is 290°
